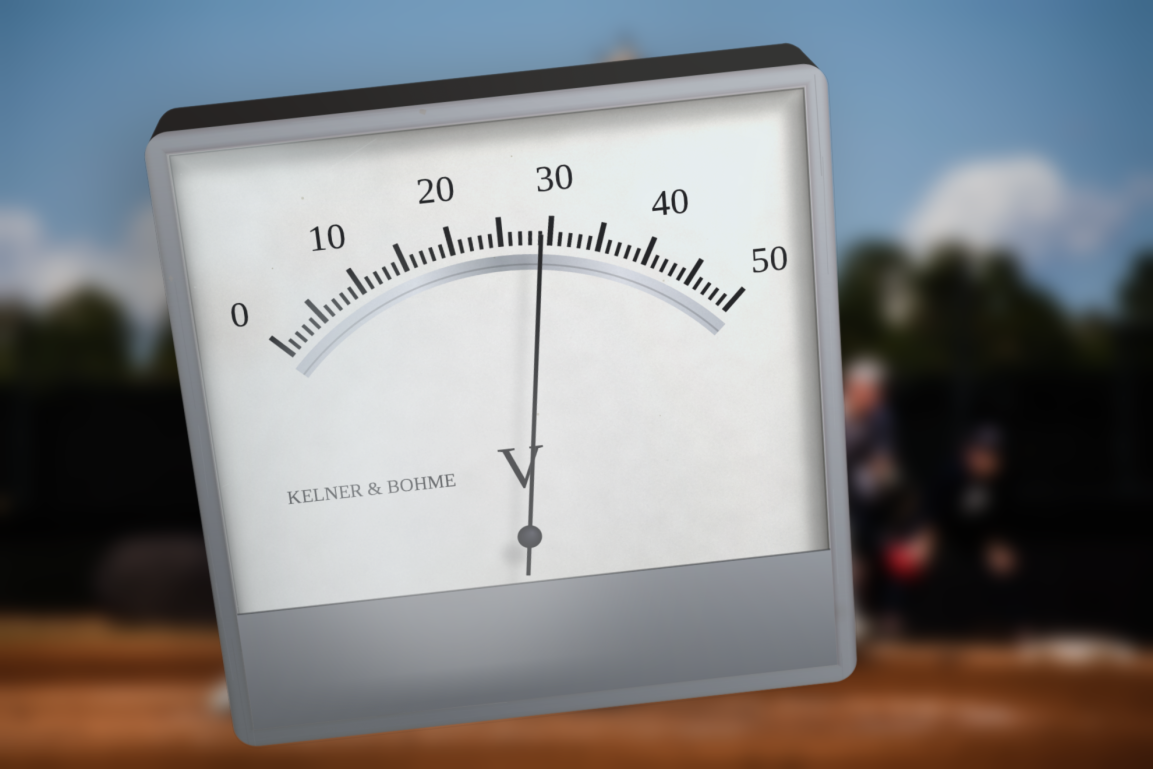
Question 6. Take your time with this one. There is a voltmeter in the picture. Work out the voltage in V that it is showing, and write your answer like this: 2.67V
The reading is 29V
